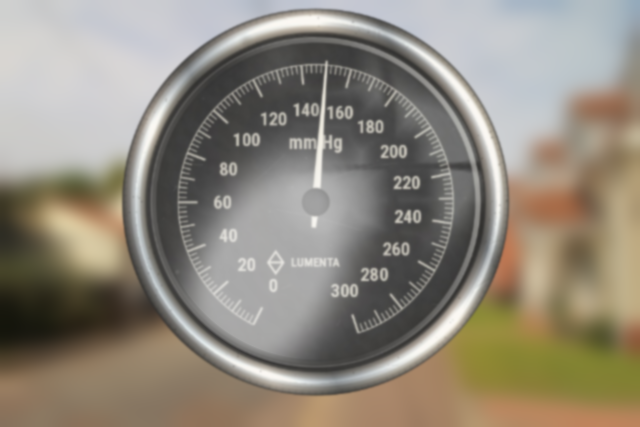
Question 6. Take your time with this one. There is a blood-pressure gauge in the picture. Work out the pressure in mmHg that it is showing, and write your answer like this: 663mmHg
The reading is 150mmHg
